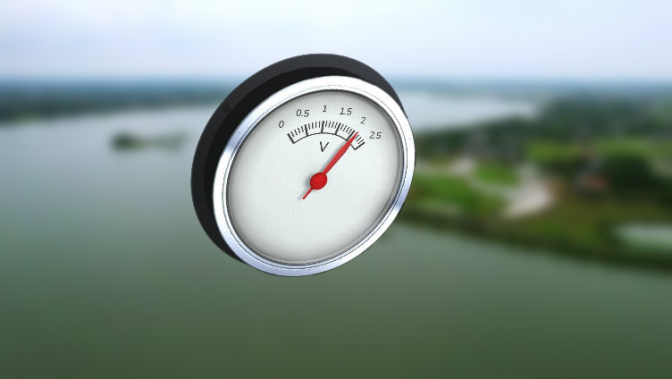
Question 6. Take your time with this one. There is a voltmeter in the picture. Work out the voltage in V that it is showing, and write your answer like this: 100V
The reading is 2V
